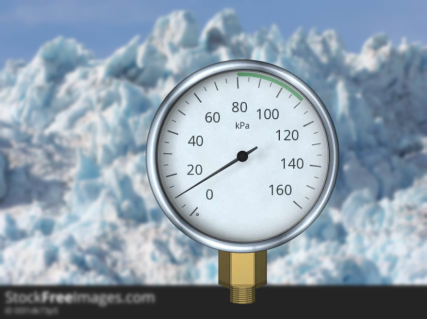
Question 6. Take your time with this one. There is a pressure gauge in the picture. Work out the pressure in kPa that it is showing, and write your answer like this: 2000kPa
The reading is 10kPa
